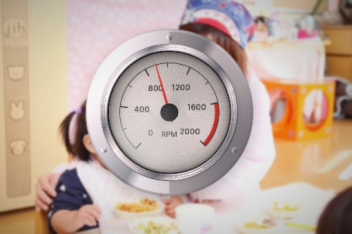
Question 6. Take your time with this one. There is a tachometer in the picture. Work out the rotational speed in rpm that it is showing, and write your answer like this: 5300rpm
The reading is 900rpm
